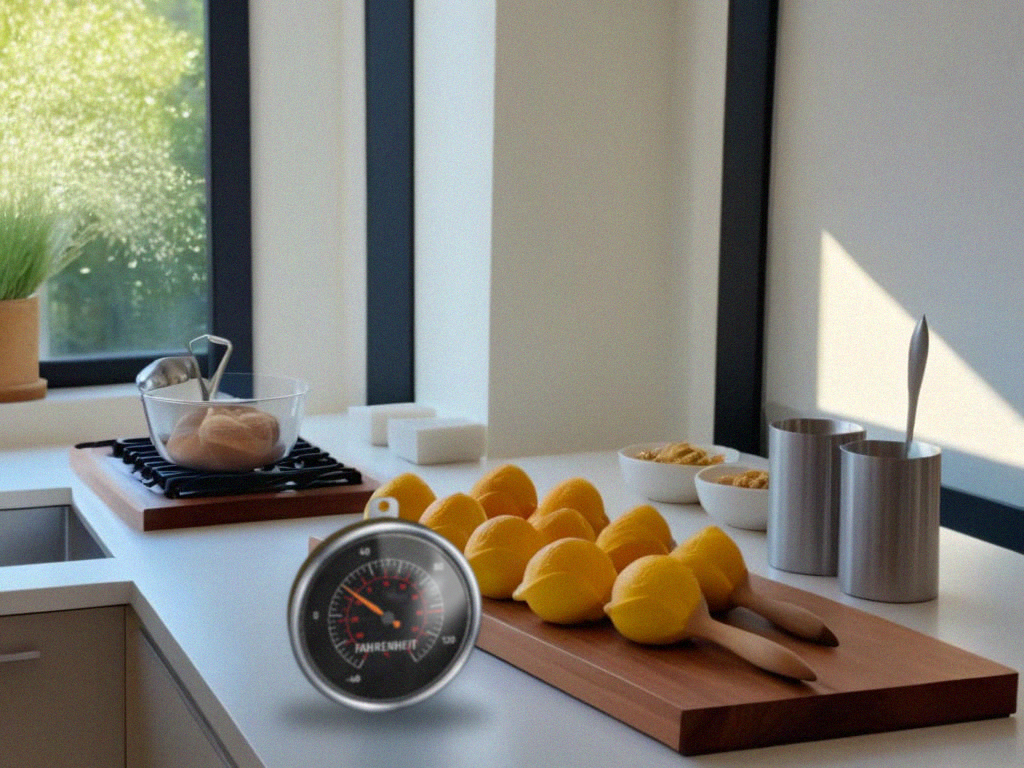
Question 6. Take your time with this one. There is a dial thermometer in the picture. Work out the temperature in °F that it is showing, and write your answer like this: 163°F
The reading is 20°F
